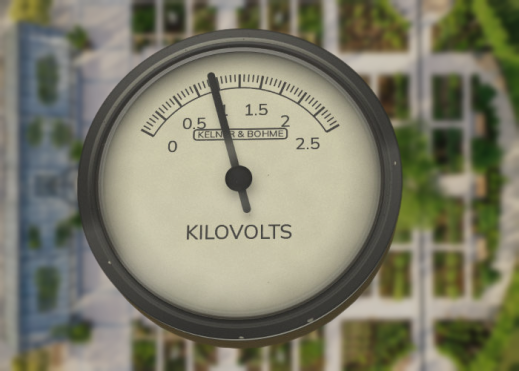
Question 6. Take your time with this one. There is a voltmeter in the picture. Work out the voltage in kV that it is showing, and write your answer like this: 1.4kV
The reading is 0.95kV
